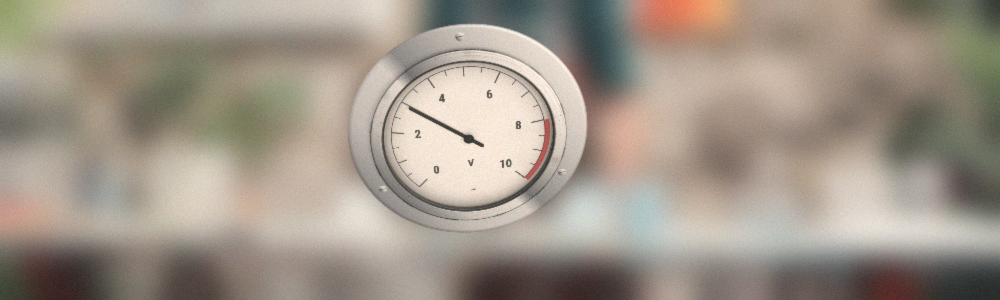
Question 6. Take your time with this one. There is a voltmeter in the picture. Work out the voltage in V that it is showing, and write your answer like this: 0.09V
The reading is 3V
